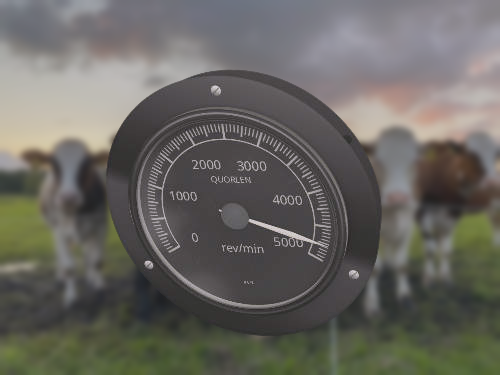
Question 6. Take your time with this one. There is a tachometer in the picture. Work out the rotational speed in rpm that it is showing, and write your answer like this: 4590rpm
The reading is 4750rpm
